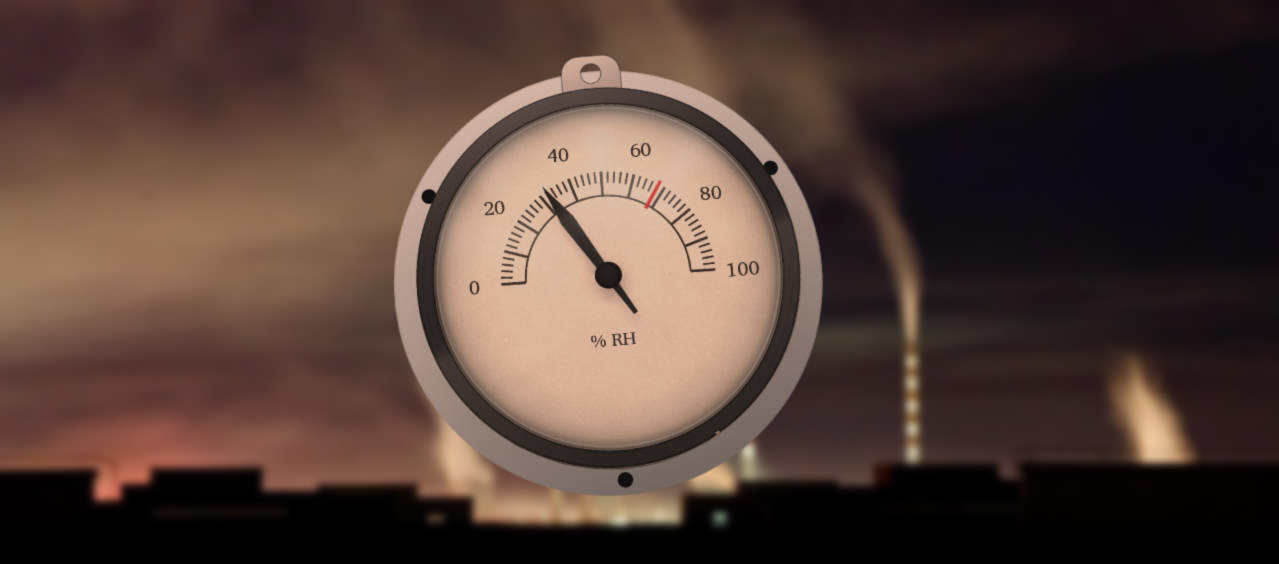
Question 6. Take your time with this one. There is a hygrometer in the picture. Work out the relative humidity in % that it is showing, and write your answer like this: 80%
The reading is 32%
